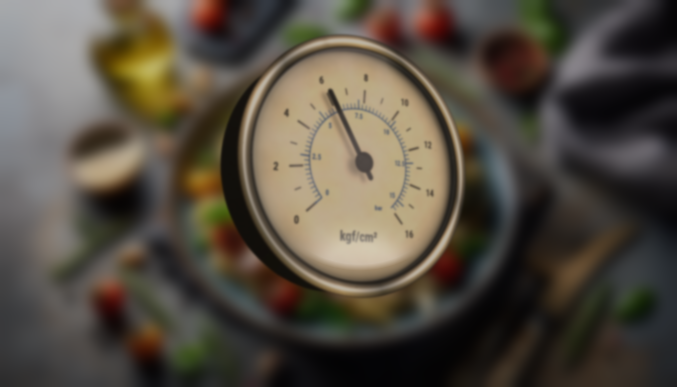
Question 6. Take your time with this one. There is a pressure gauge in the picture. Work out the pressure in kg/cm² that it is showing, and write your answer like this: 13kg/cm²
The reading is 6kg/cm²
